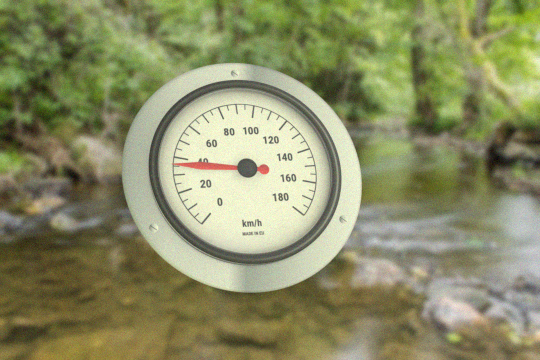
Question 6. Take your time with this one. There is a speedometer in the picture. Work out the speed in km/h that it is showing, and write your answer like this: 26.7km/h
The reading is 35km/h
